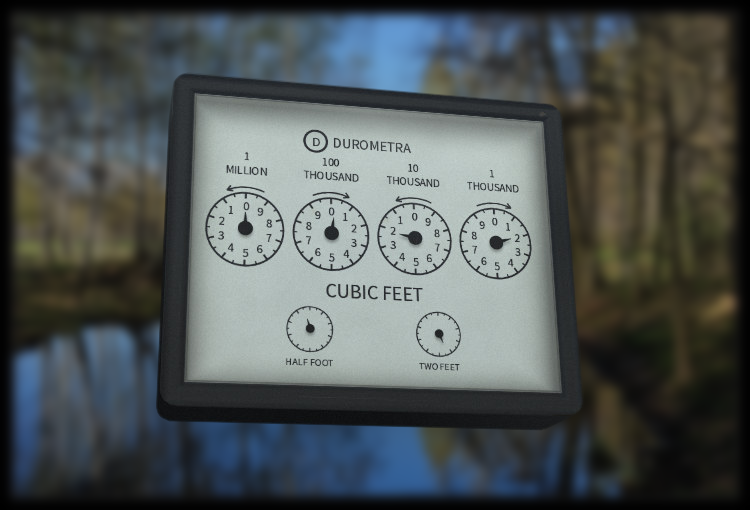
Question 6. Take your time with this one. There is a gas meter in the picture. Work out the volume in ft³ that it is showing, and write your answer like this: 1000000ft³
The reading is 2200ft³
